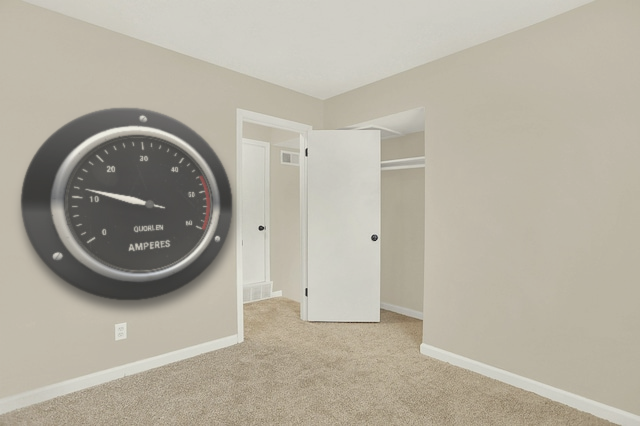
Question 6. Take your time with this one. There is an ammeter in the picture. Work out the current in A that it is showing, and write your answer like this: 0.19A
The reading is 12A
